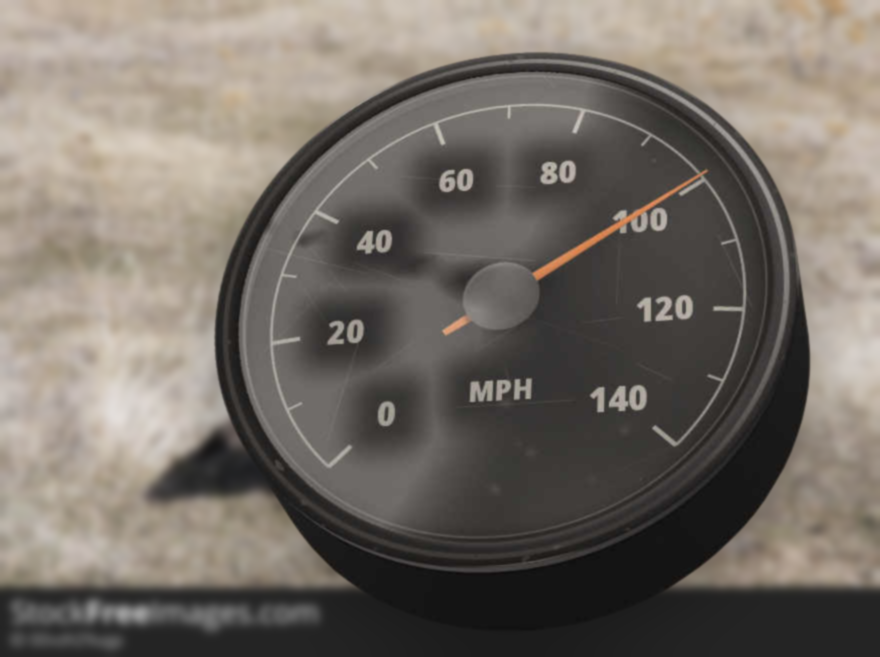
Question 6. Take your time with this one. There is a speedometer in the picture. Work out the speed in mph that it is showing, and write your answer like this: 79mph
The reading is 100mph
